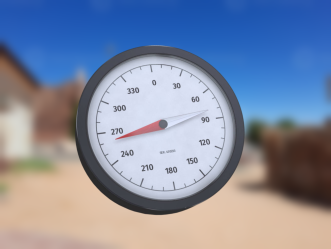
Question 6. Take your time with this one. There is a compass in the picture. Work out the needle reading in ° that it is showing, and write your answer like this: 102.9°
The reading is 260°
